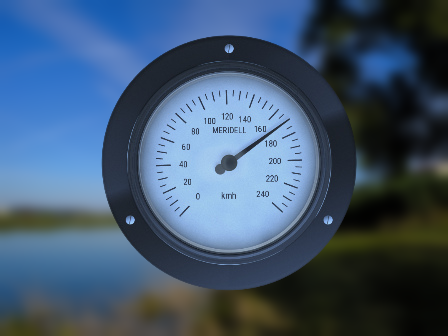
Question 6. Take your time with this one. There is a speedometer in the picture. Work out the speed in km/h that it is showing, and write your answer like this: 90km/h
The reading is 170km/h
